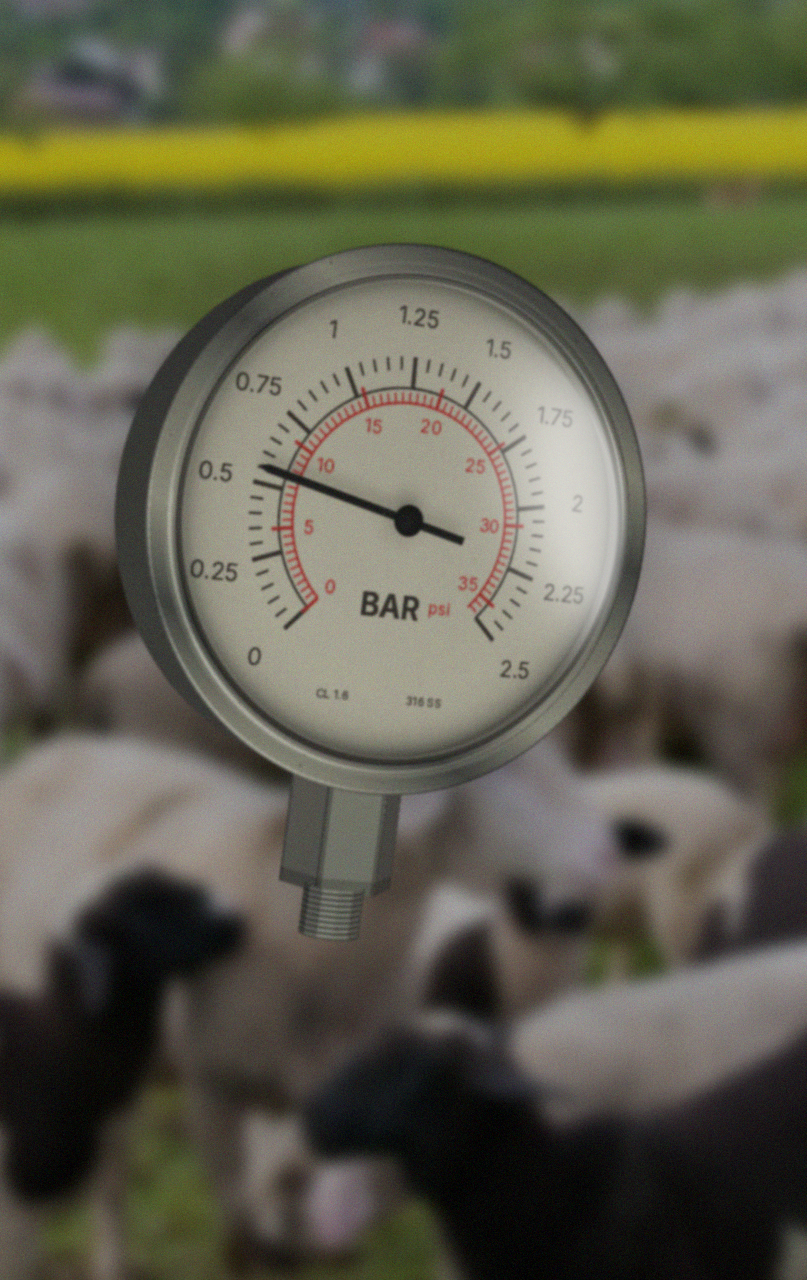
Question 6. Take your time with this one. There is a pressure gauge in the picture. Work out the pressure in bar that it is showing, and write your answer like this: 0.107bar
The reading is 0.55bar
